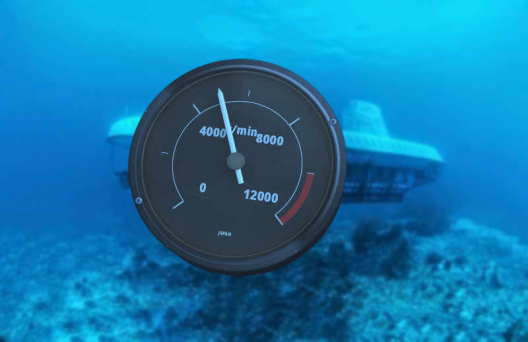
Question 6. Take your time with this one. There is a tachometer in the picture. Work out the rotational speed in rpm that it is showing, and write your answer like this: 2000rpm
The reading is 5000rpm
